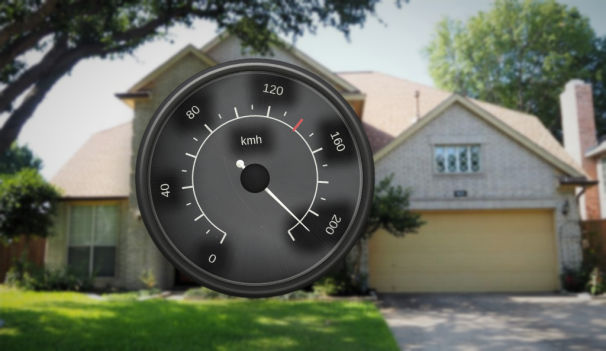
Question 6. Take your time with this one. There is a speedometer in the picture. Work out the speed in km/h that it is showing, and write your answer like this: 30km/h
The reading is 210km/h
